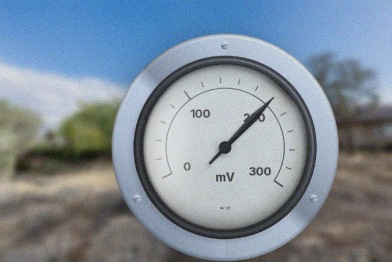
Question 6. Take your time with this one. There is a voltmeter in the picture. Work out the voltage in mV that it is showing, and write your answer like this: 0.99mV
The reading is 200mV
